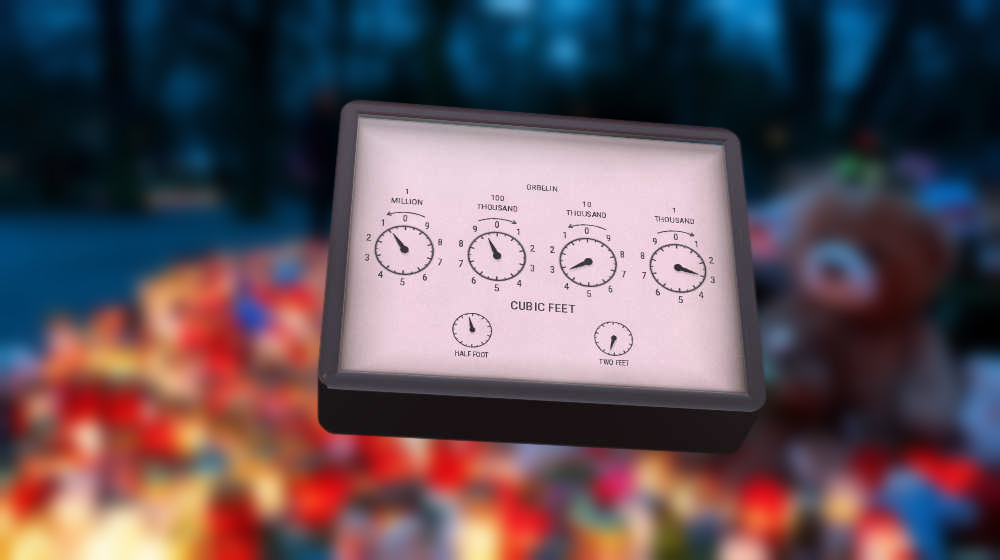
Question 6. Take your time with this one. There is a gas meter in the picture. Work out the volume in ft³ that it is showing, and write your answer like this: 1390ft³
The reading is 93300ft³
